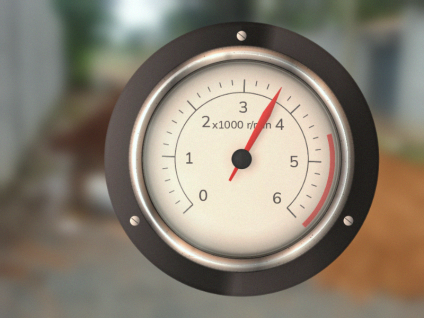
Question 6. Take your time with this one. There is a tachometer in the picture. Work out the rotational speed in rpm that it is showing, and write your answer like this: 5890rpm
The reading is 3600rpm
